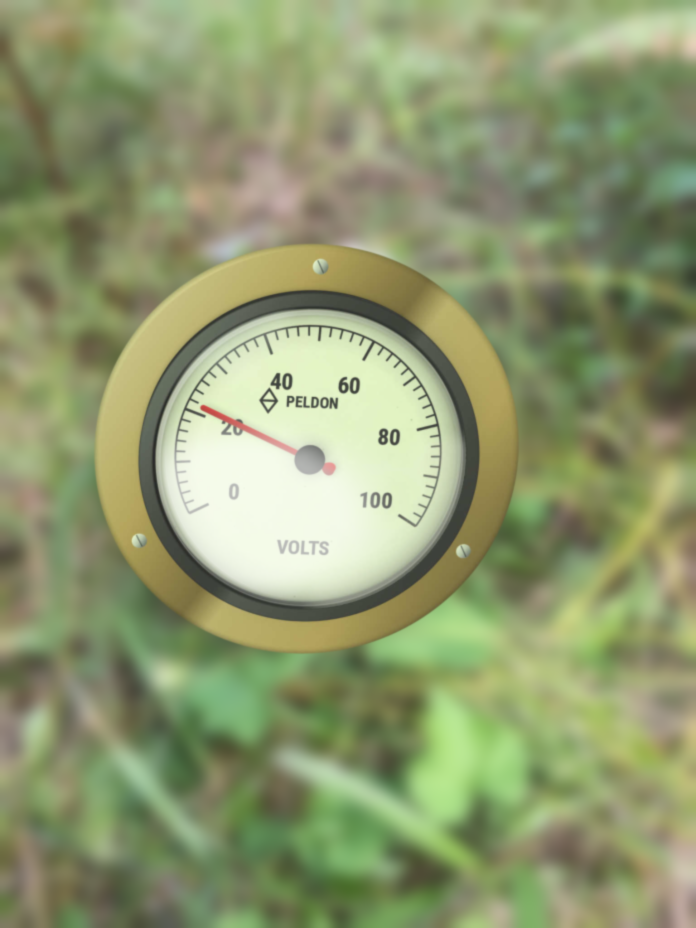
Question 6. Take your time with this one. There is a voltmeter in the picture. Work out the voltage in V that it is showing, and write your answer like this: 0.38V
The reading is 22V
